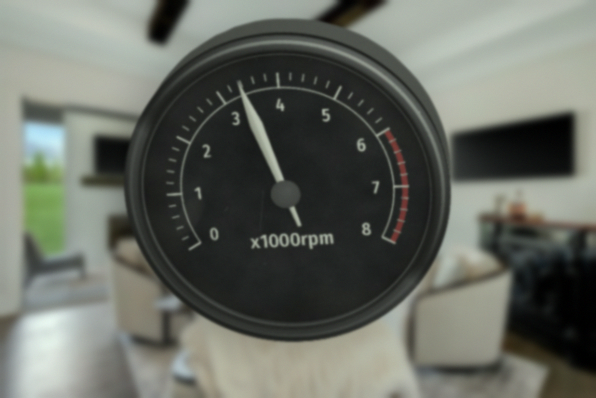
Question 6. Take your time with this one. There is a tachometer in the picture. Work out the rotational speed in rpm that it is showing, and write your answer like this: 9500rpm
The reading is 3400rpm
